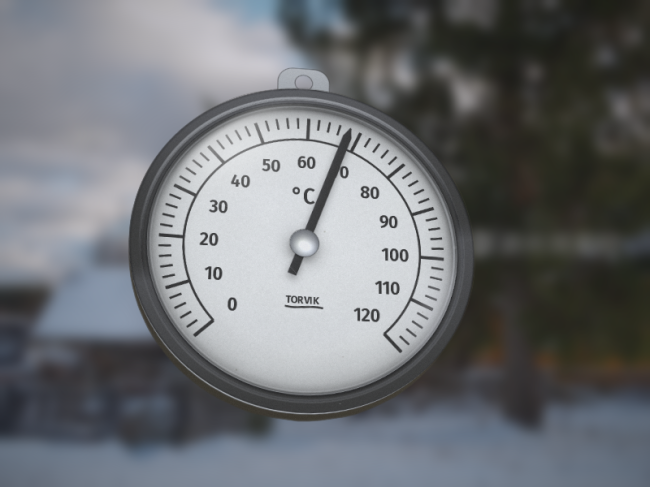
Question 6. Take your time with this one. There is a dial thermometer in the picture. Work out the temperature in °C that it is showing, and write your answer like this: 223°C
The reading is 68°C
